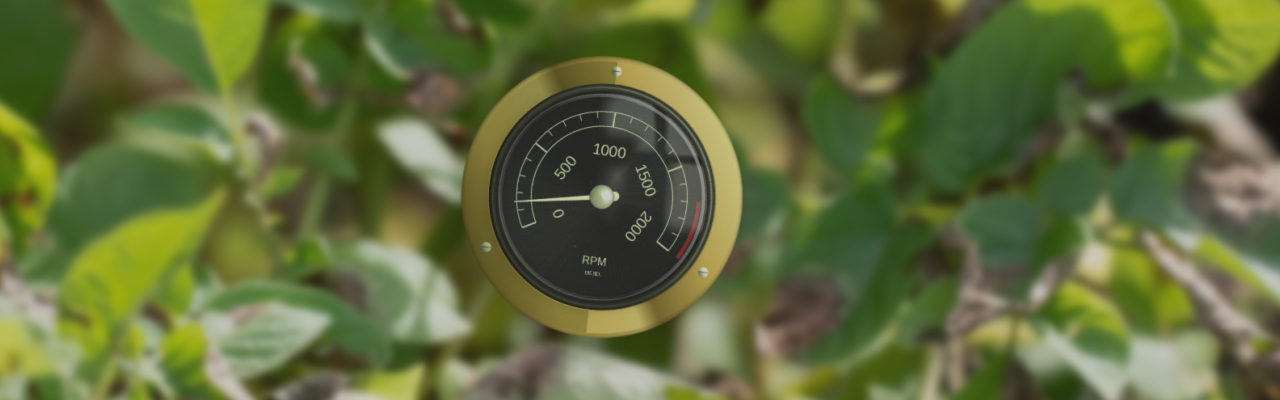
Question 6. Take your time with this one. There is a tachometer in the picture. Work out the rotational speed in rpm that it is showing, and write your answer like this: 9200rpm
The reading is 150rpm
